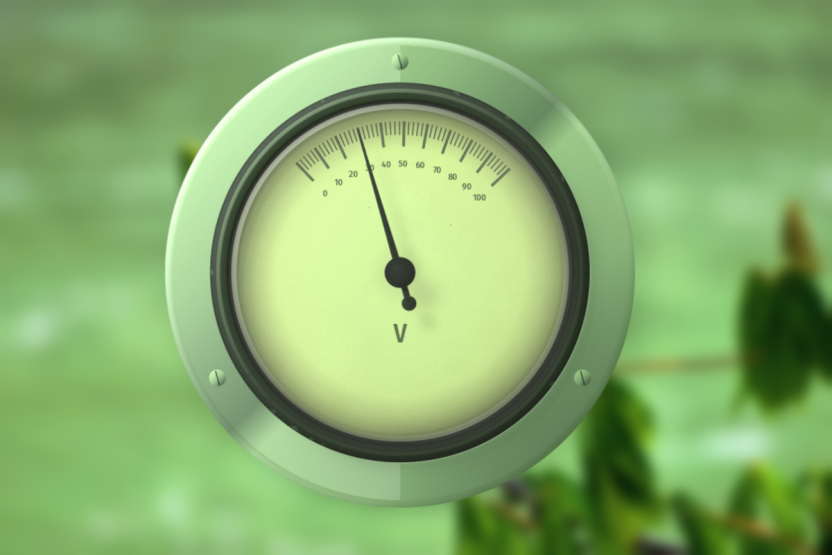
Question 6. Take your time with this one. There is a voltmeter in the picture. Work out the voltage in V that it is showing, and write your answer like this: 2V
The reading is 30V
